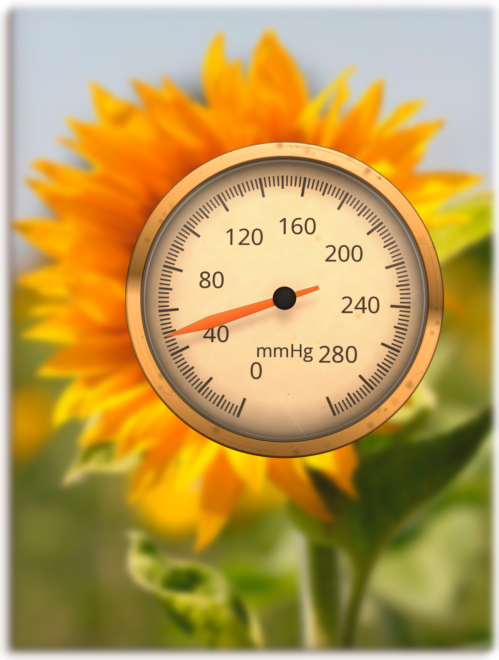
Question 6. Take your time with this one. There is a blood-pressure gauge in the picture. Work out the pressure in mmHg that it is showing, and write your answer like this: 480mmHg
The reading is 48mmHg
